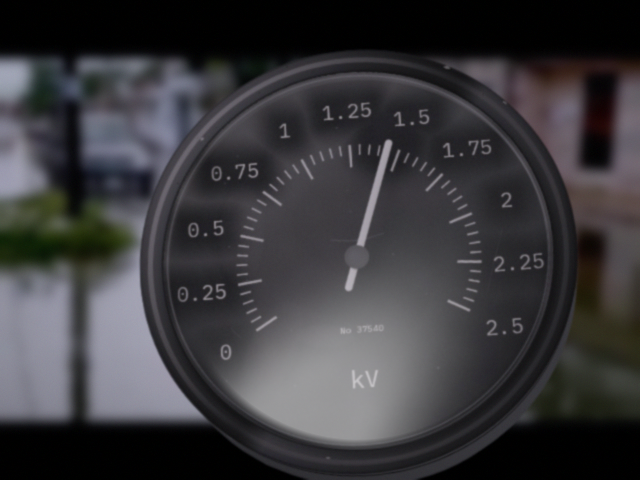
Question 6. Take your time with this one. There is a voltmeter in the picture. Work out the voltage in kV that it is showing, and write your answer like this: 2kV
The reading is 1.45kV
